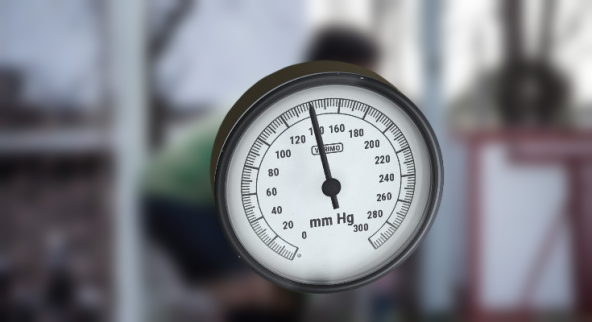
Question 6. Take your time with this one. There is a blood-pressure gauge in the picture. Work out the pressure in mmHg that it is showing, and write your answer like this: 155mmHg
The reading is 140mmHg
